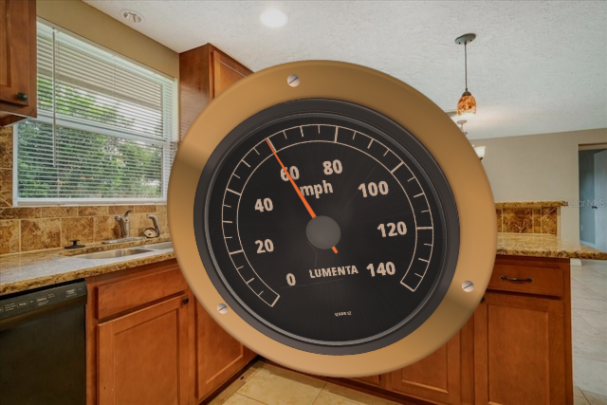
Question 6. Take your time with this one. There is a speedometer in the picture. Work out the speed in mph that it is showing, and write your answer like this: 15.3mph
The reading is 60mph
